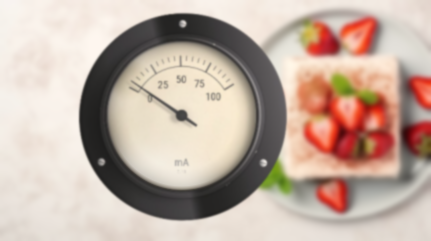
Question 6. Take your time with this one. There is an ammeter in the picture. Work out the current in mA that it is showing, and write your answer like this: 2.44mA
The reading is 5mA
